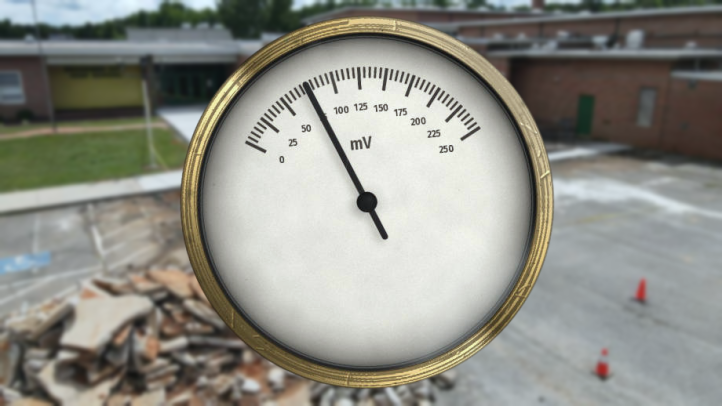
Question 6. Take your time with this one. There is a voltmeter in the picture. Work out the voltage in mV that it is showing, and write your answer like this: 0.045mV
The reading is 75mV
